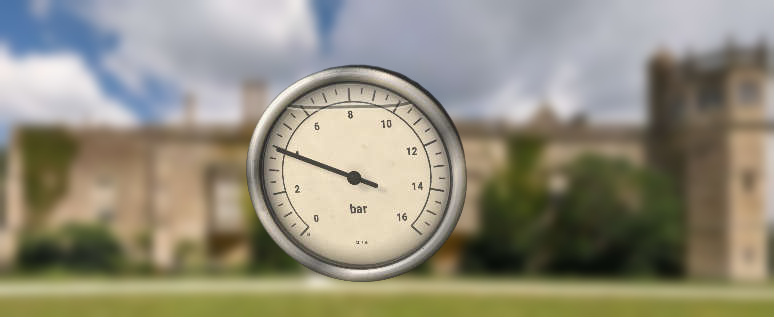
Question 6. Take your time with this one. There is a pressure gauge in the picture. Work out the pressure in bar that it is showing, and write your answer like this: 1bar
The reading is 4bar
